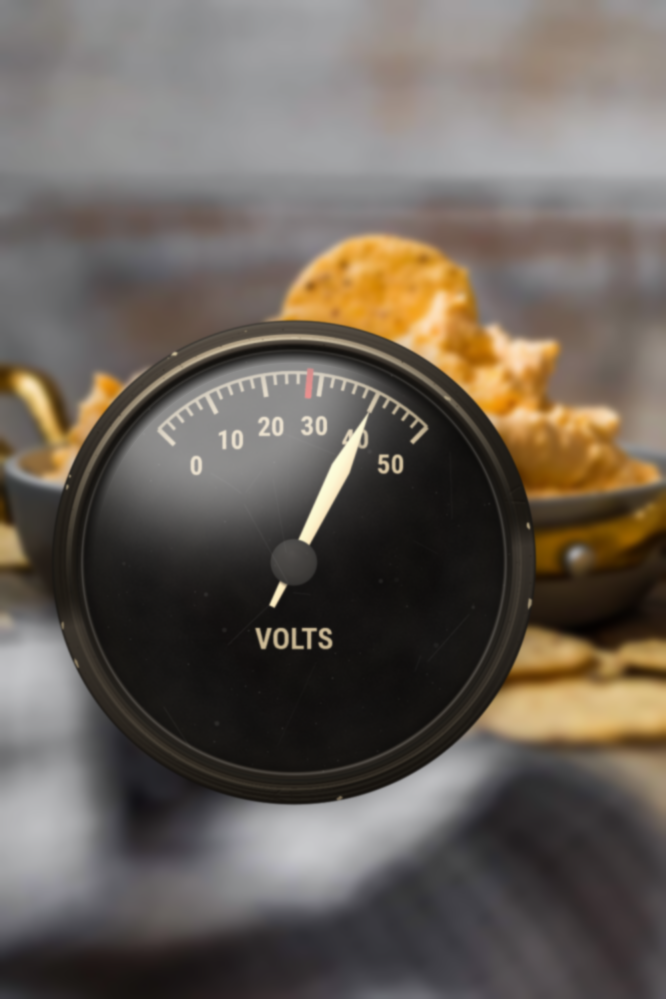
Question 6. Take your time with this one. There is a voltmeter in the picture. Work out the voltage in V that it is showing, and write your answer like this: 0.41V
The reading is 40V
